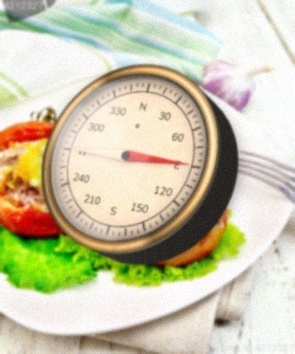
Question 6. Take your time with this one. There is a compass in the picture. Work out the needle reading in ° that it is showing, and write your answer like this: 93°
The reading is 90°
